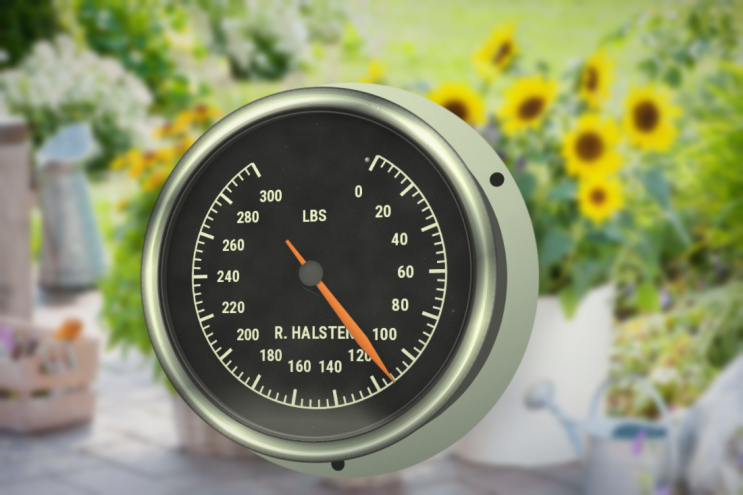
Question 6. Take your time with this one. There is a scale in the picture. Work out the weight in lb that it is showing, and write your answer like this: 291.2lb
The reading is 112lb
